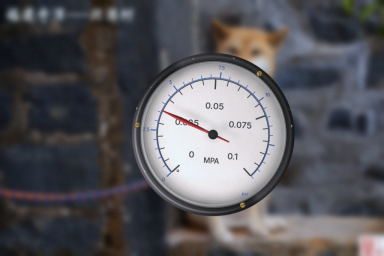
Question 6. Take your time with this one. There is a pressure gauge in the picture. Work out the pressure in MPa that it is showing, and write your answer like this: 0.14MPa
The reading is 0.025MPa
